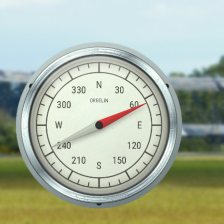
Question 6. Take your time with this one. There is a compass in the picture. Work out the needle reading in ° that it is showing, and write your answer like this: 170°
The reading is 65°
